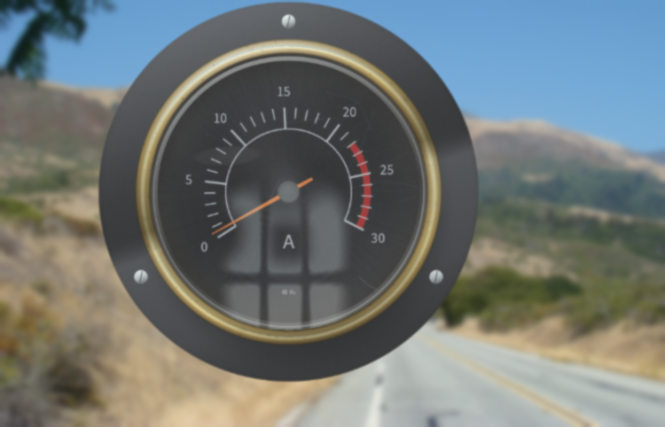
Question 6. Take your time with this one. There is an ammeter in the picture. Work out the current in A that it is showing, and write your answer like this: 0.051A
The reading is 0.5A
